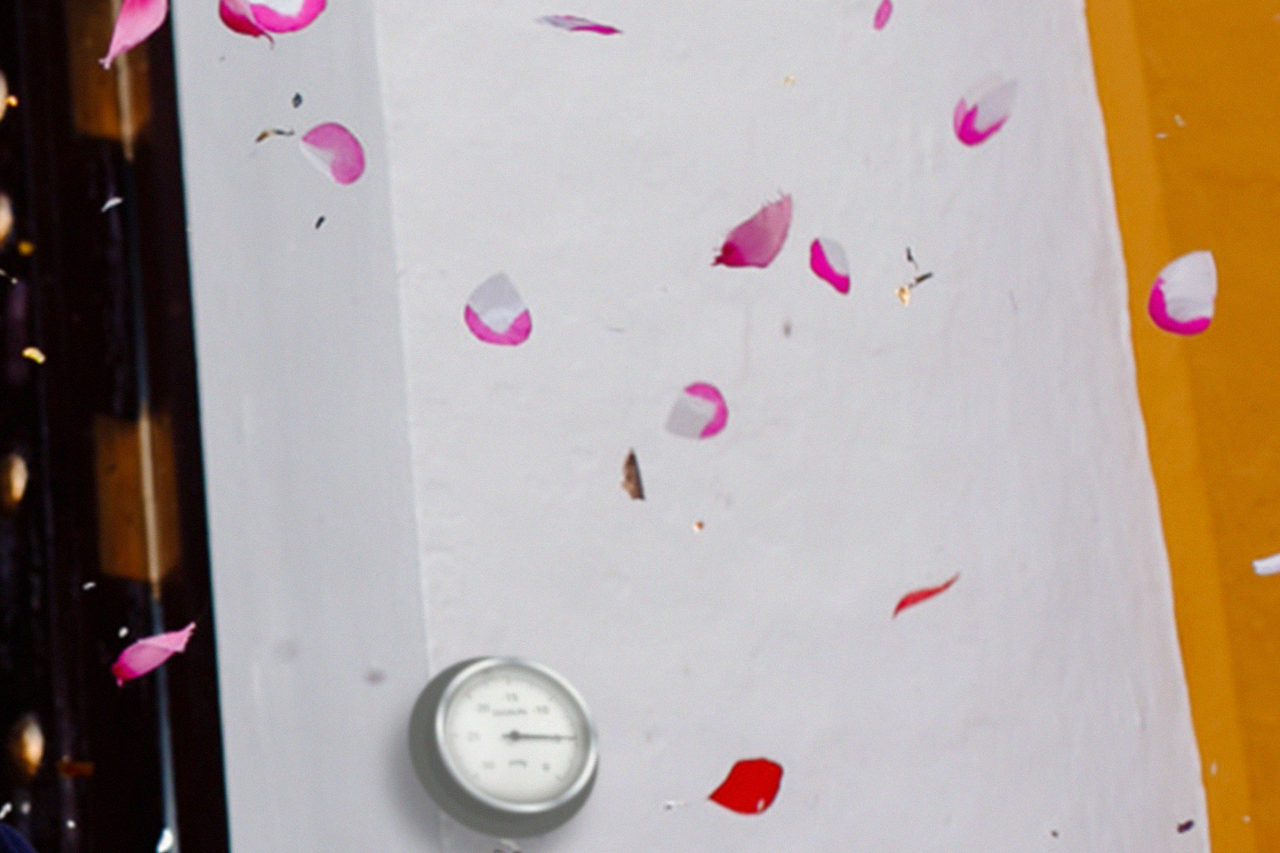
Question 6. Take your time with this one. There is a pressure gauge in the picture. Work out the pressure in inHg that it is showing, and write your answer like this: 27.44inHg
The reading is -5inHg
